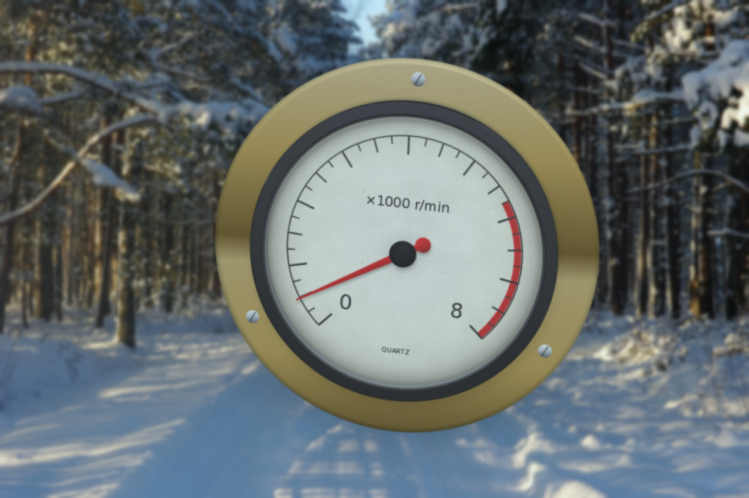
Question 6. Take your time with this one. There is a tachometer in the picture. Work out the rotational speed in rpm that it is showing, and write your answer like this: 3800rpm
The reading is 500rpm
